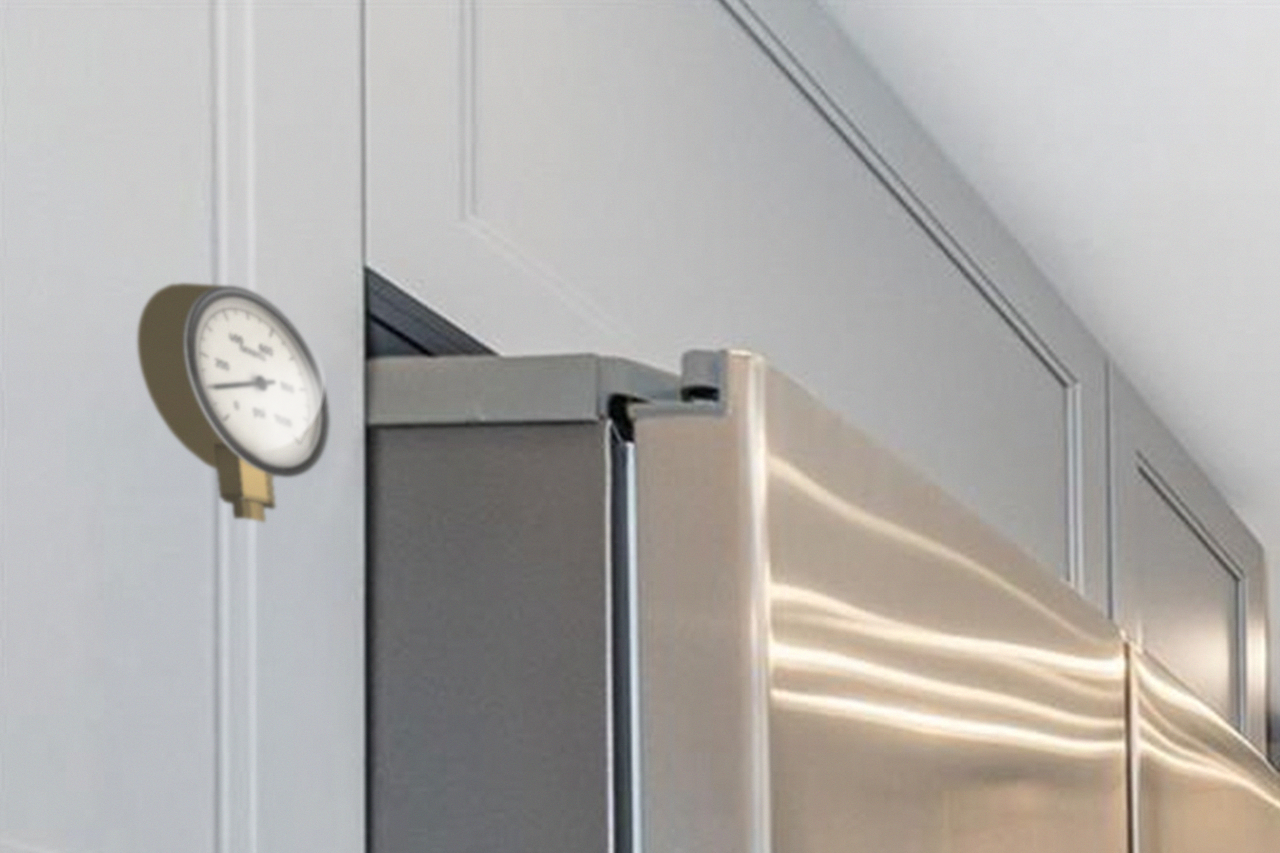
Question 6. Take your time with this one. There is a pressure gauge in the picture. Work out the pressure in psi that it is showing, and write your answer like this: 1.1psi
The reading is 100psi
